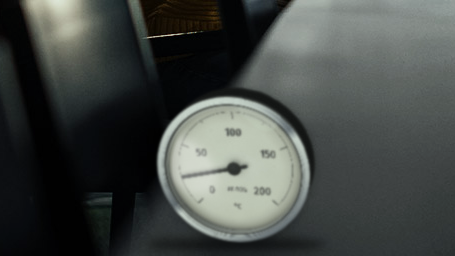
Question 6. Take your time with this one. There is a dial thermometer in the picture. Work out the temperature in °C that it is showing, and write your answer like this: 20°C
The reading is 25°C
